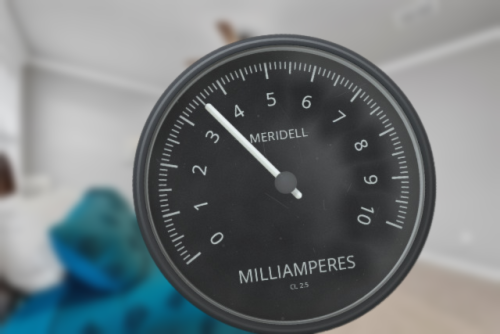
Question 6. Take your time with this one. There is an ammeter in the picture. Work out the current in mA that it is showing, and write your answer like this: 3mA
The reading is 3.5mA
